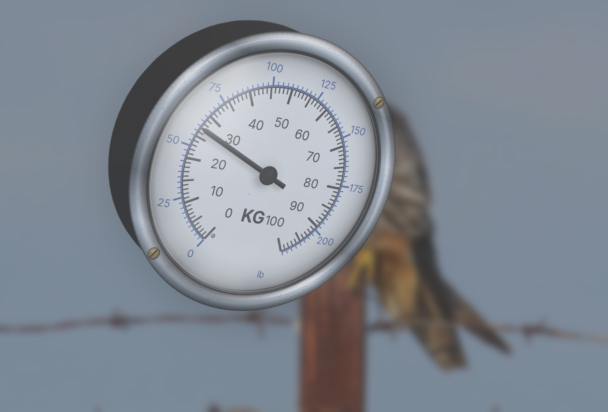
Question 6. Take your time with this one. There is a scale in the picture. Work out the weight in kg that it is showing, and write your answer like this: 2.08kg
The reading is 27kg
